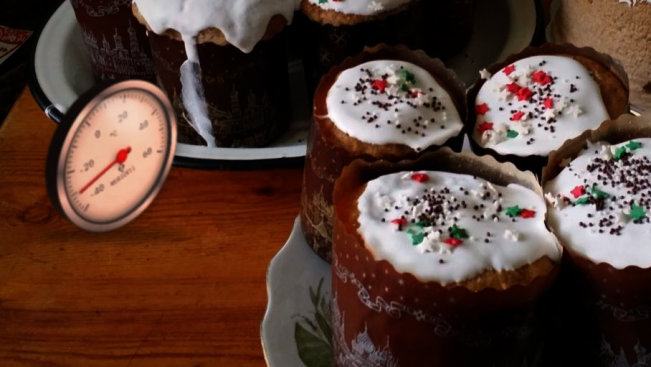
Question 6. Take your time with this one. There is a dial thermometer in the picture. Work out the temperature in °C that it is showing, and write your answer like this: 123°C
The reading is -30°C
